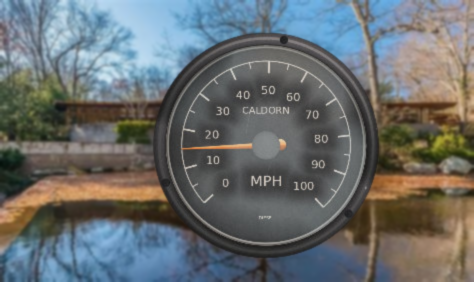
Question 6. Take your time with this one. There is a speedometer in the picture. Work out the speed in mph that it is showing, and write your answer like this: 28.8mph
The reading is 15mph
